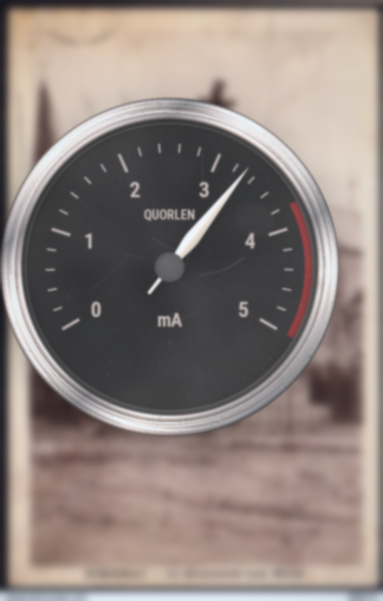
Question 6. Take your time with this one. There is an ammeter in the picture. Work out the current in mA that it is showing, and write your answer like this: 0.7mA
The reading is 3.3mA
